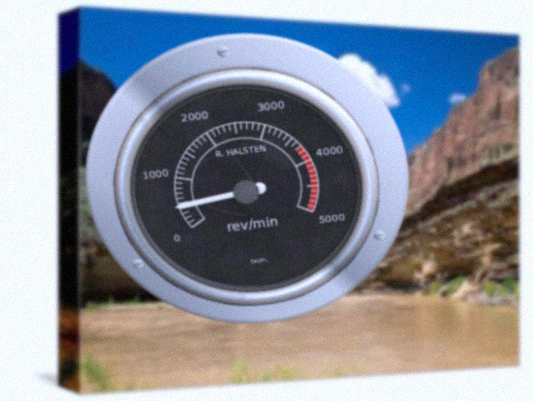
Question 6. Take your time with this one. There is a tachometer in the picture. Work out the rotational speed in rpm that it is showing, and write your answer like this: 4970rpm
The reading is 500rpm
